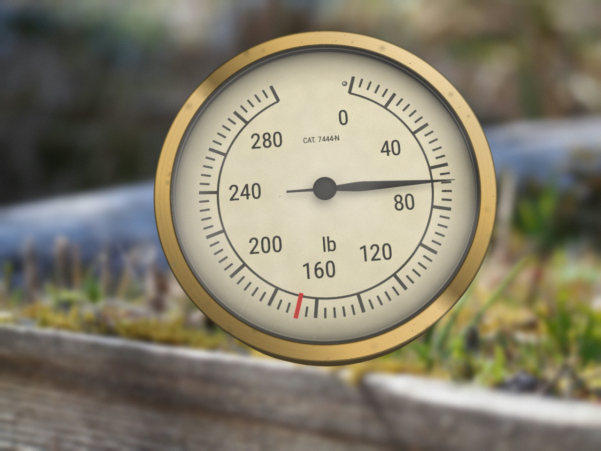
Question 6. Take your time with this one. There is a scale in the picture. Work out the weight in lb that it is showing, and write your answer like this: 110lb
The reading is 68lb
